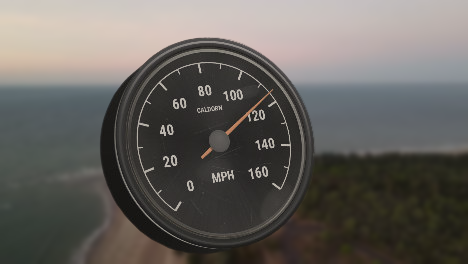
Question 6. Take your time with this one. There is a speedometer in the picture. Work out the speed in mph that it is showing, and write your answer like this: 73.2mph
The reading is 115mph
